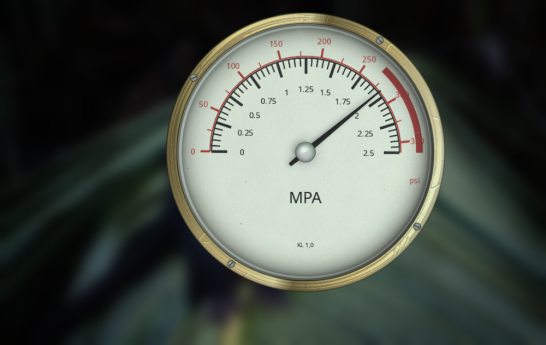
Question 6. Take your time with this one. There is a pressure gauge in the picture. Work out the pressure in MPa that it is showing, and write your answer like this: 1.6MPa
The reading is 1.95MPa
